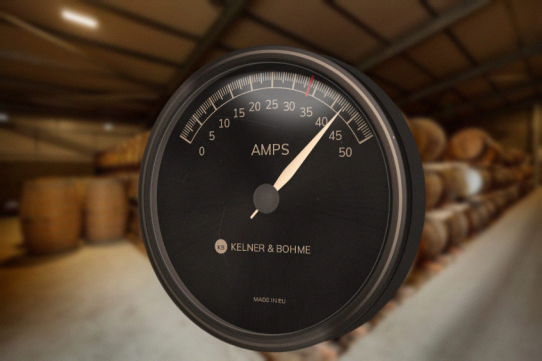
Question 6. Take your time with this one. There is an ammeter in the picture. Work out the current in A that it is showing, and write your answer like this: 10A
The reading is 42.5A
